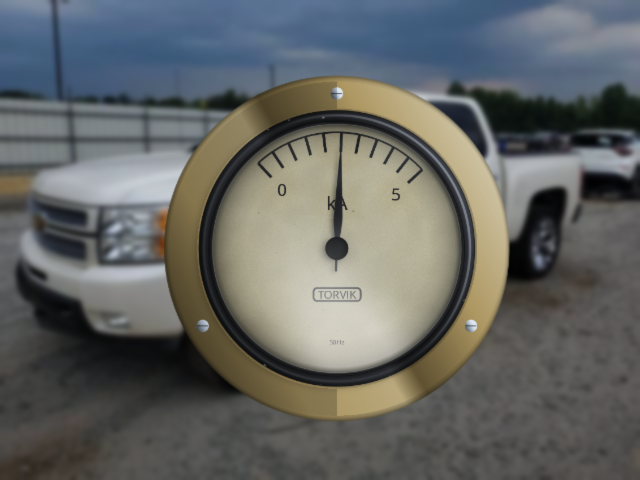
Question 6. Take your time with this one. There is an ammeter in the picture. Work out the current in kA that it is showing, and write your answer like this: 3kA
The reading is 2.5kA
